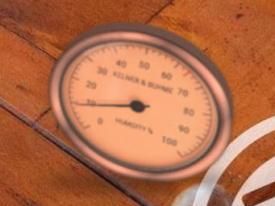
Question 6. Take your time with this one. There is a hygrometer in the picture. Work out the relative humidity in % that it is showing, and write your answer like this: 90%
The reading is 10%
